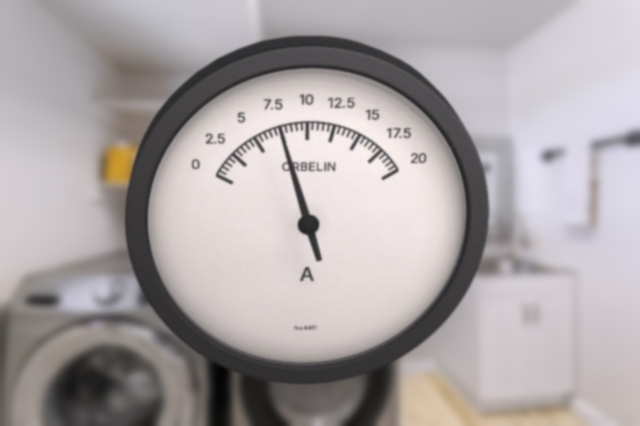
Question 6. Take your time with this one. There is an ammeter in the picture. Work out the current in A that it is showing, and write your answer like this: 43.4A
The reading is 7.5A
